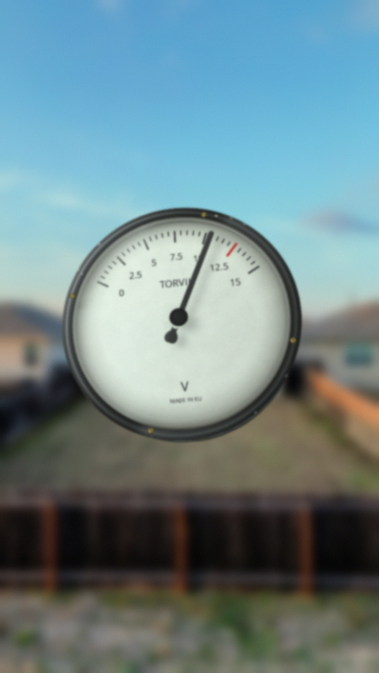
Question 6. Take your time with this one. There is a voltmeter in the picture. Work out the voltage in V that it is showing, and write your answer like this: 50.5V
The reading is 10.5V
